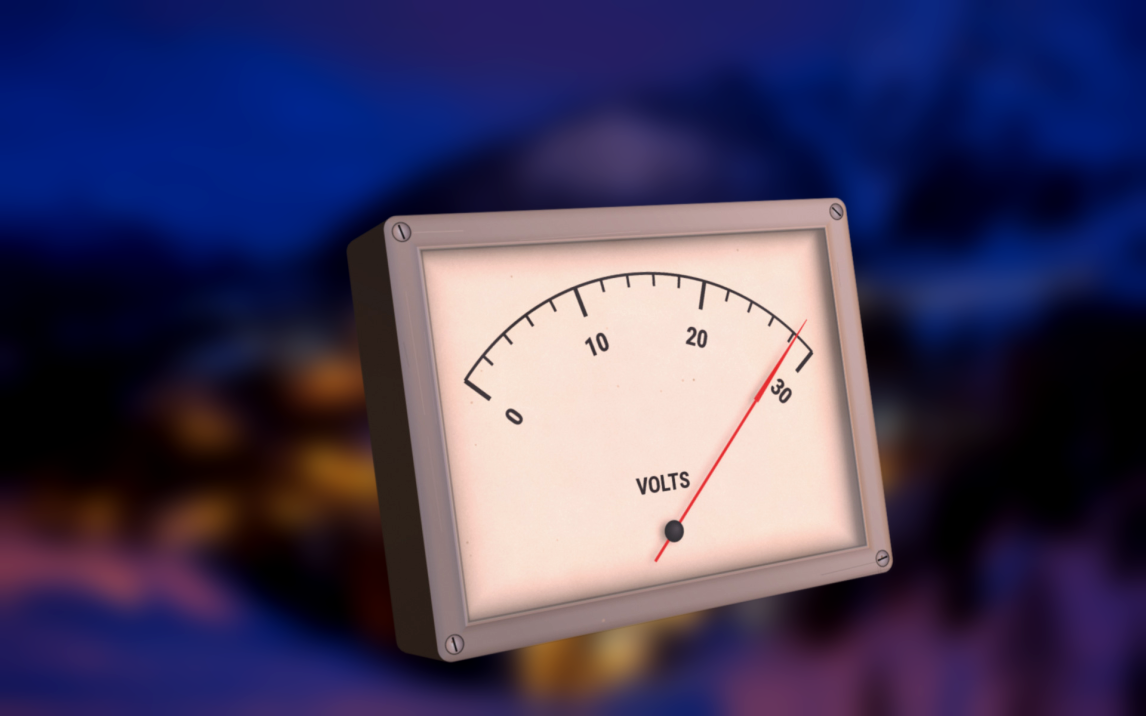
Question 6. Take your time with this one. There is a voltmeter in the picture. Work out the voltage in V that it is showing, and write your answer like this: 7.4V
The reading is 28V
